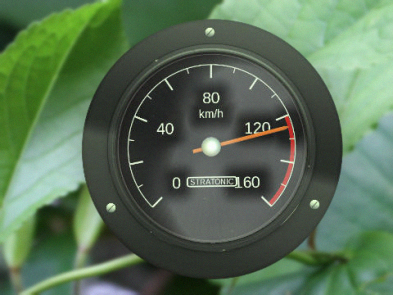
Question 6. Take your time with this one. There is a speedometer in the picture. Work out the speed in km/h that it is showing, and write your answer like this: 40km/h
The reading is 125km/h
